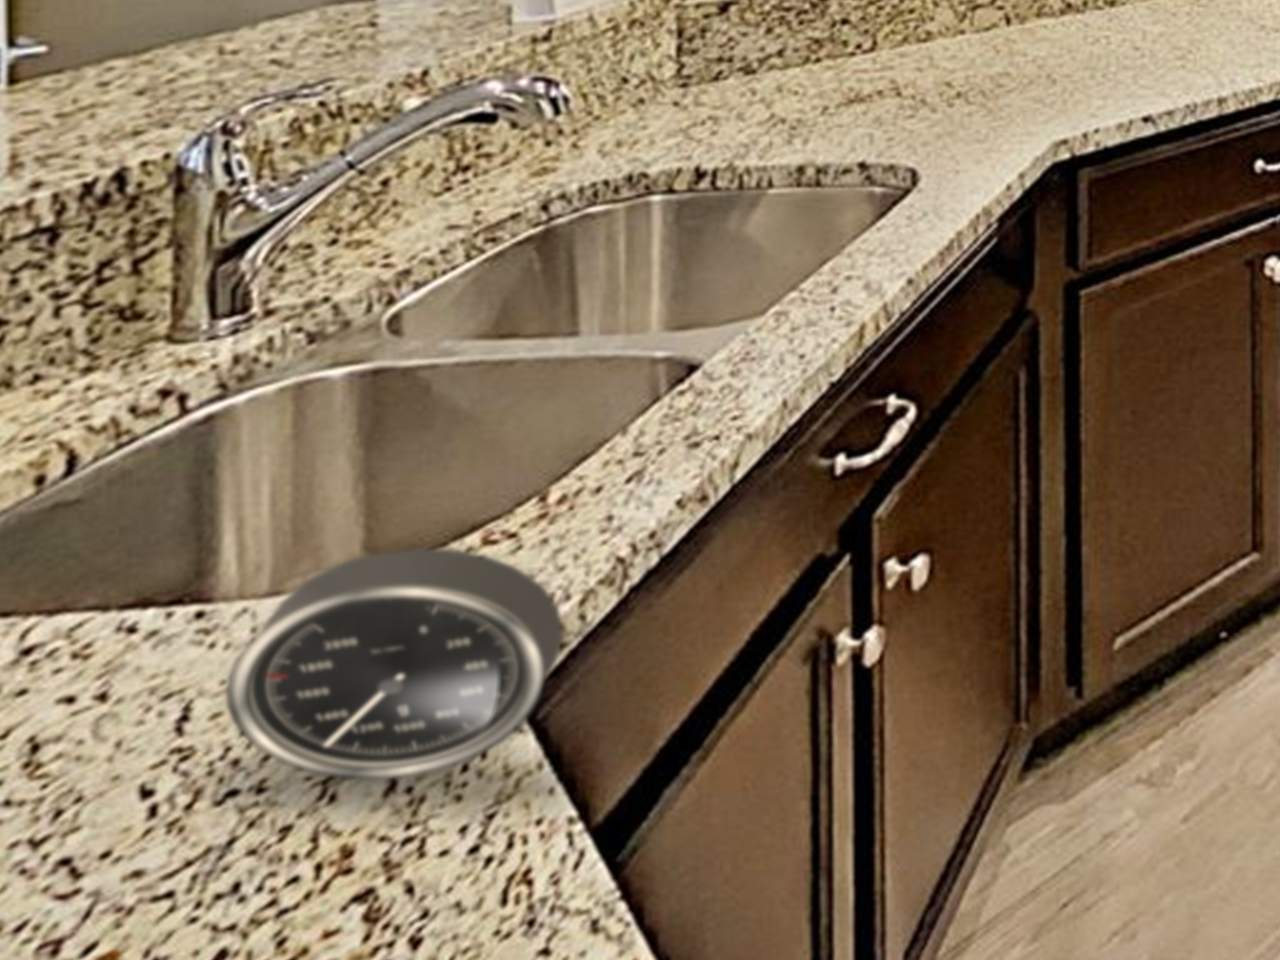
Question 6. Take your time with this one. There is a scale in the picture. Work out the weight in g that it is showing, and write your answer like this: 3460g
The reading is 1300g
